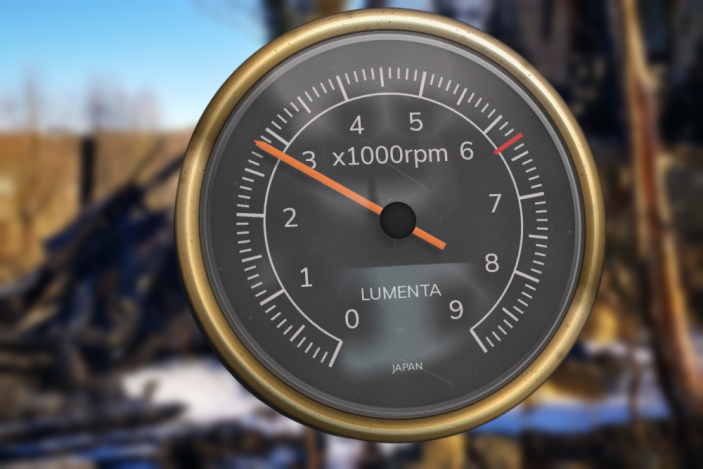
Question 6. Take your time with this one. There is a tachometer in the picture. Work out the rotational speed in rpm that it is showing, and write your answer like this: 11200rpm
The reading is 2800rpm
